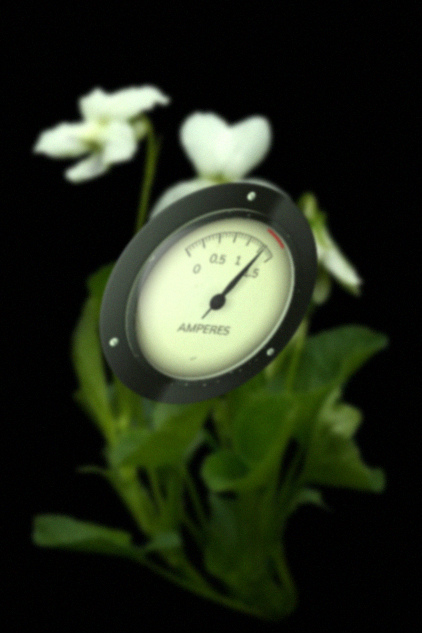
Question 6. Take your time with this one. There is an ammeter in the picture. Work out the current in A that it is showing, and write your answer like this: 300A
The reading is 1.25A
